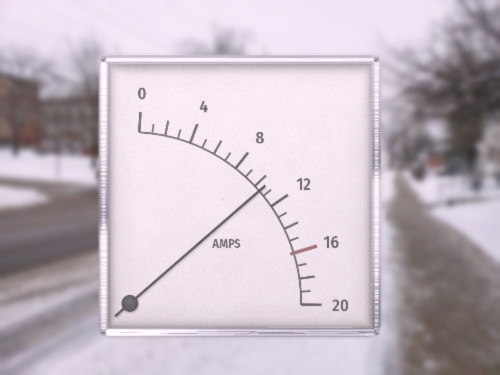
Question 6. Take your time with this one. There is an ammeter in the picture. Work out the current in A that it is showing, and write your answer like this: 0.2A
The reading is 10.5A
